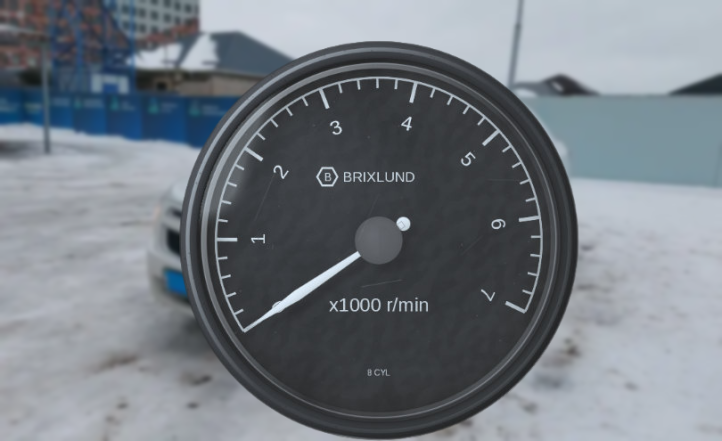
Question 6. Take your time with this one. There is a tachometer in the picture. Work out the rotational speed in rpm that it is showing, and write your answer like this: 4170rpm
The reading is 0rpm
